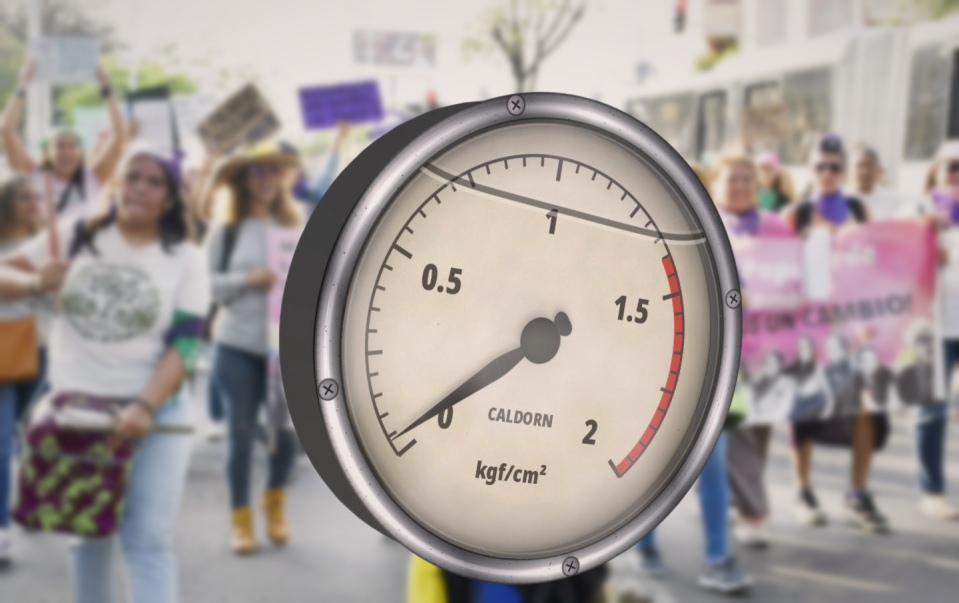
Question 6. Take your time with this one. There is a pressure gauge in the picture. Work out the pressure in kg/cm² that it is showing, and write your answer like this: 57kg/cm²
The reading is 0.05kg/cm²
